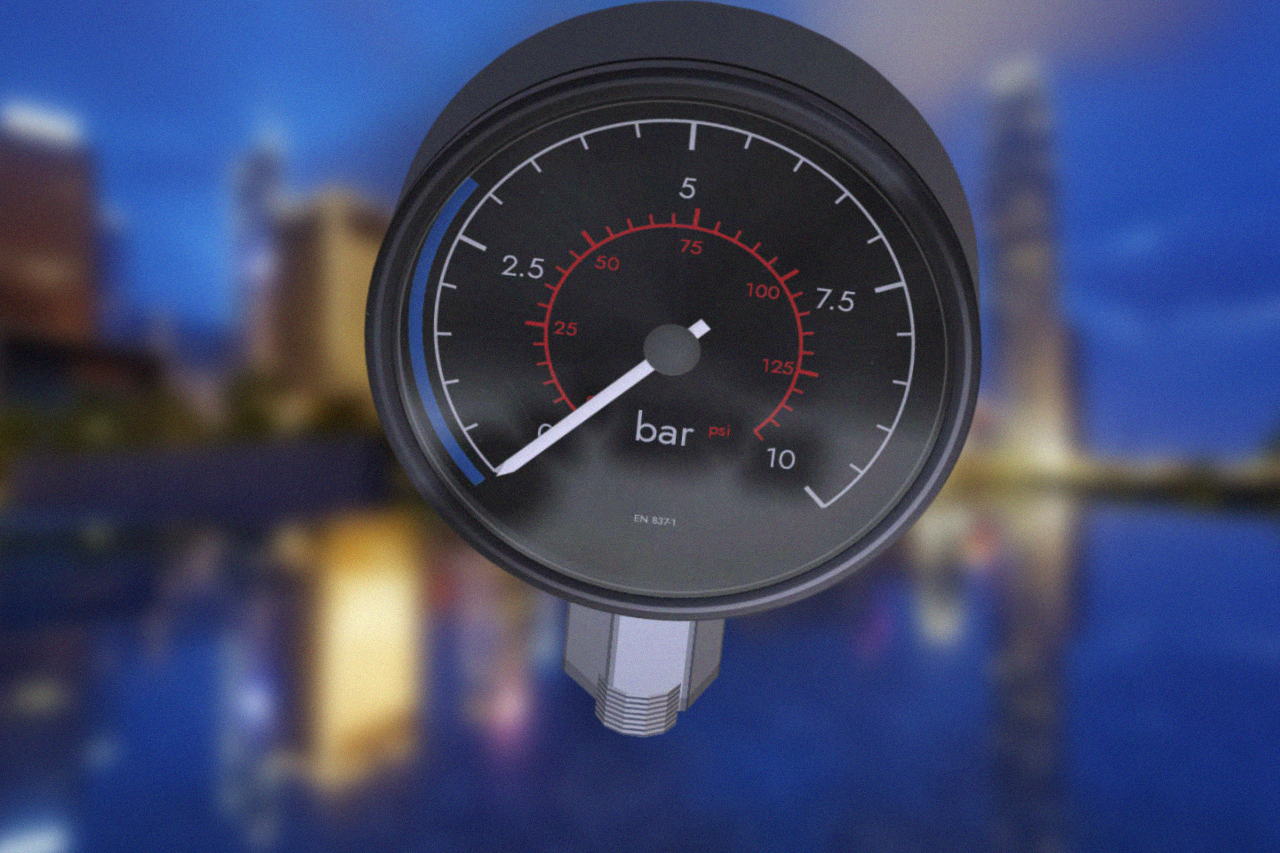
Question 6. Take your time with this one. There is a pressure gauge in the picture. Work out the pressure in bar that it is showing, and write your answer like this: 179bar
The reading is 0bar
